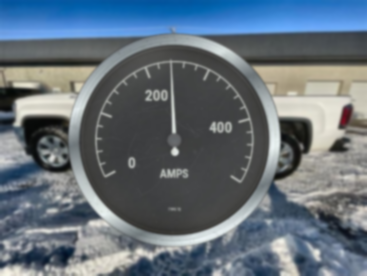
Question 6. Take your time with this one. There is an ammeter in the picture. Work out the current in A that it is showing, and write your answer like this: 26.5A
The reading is 240A
